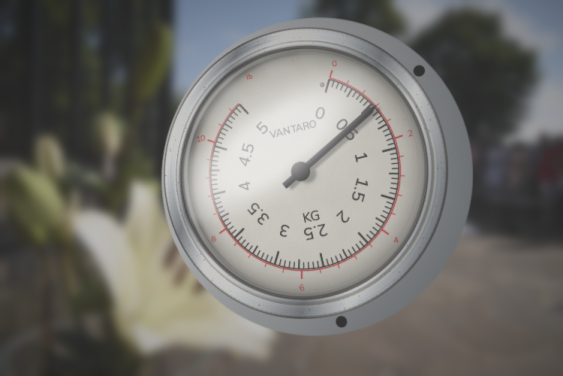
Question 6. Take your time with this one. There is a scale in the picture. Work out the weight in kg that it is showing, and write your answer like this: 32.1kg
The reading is 0.55kg
